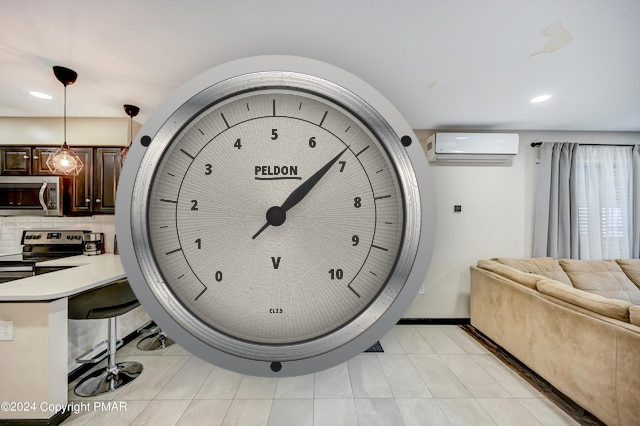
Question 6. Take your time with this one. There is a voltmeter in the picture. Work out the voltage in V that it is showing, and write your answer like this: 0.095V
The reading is 6.75V
